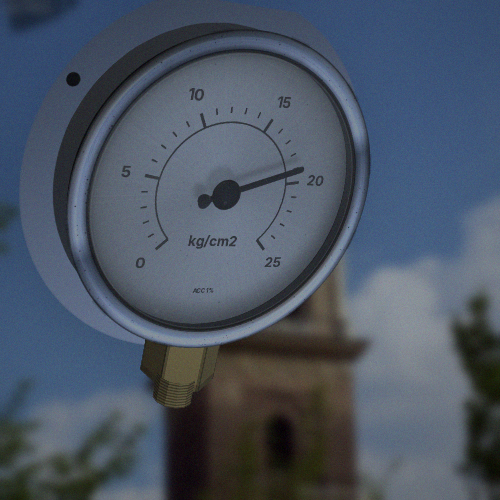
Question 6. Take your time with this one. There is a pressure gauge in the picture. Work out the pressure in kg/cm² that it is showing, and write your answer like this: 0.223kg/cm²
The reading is 19kg/cm²
